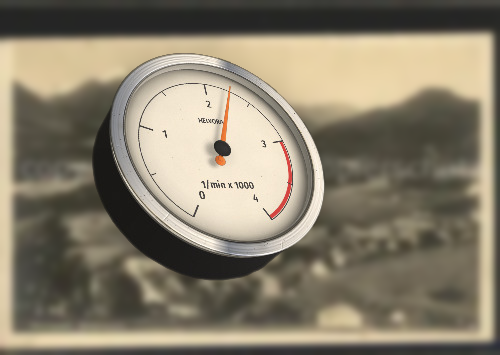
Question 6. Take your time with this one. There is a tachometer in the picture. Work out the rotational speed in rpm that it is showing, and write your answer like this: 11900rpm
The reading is 2250rpm
